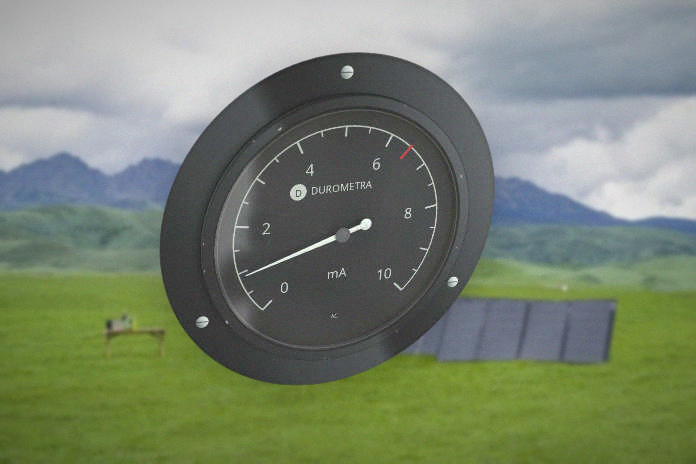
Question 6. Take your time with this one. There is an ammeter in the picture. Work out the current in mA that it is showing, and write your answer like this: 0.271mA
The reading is 1mA
